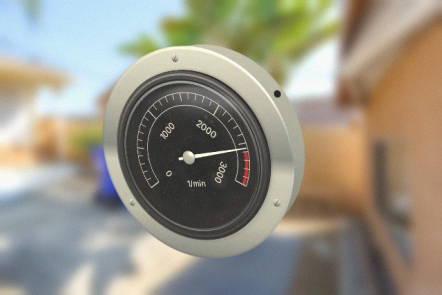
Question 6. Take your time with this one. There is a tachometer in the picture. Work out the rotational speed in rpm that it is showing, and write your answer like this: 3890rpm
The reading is 2550rpm
